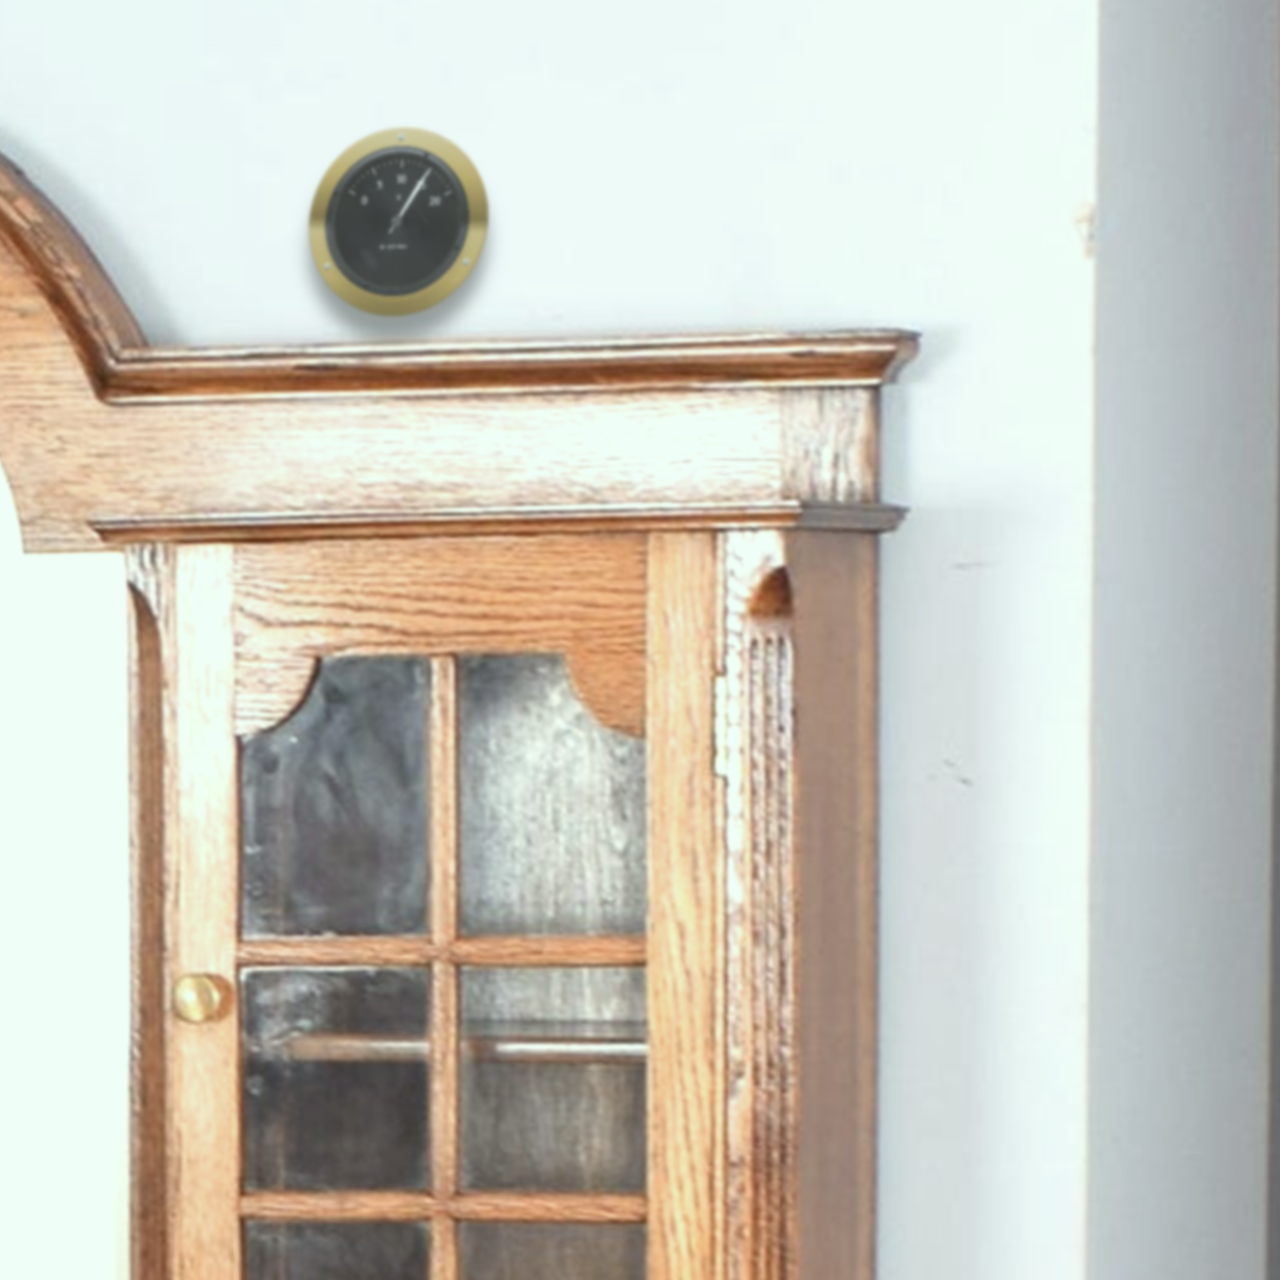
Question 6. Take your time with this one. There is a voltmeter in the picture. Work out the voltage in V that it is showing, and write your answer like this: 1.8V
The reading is 15V
